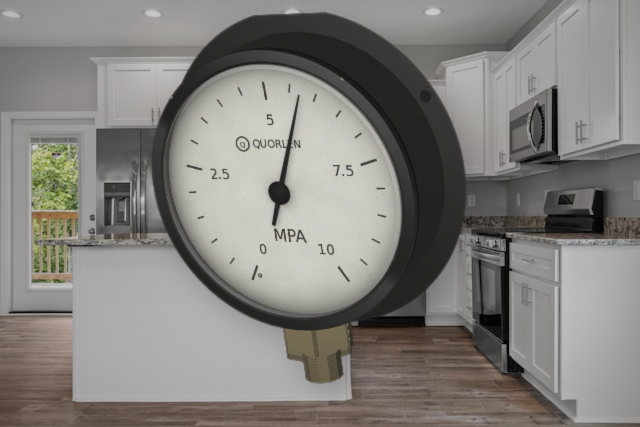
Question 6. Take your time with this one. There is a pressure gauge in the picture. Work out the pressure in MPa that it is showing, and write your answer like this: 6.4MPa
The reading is 5.75MPa
